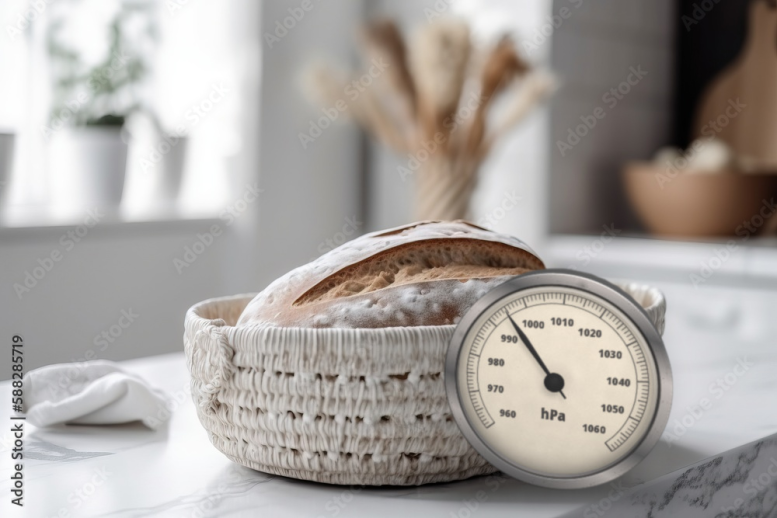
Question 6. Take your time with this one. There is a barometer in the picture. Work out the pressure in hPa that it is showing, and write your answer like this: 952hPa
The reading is 995hPa
